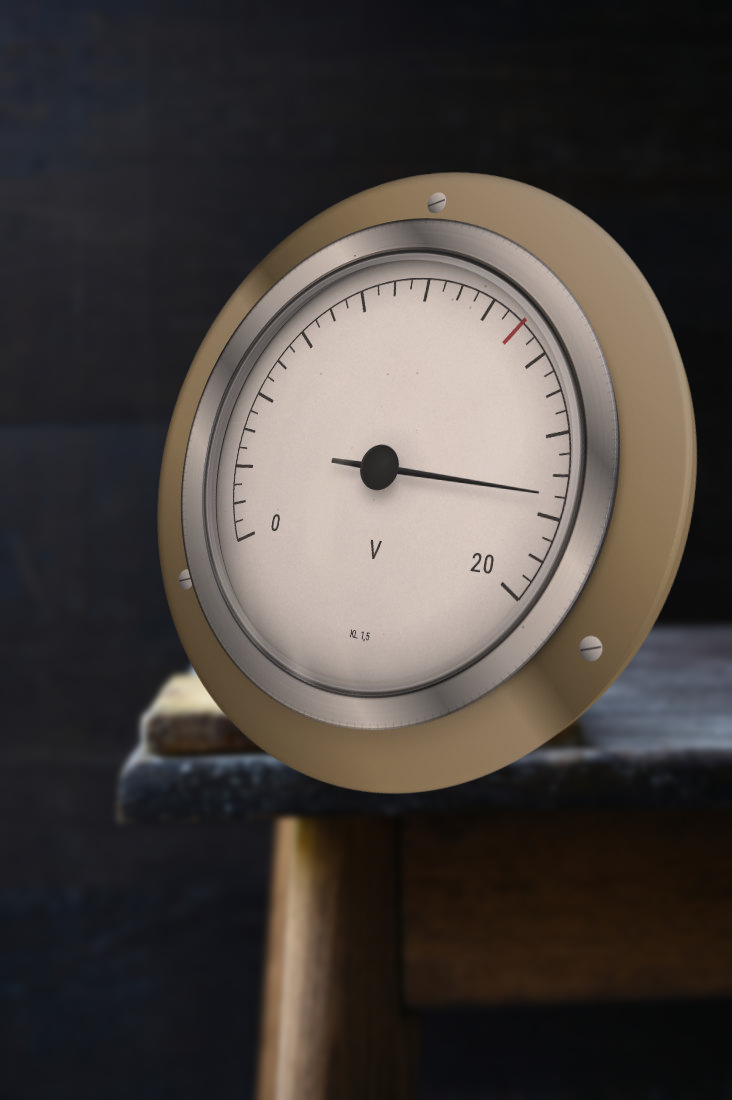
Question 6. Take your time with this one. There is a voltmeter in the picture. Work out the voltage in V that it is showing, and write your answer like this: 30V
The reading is 17.5V
